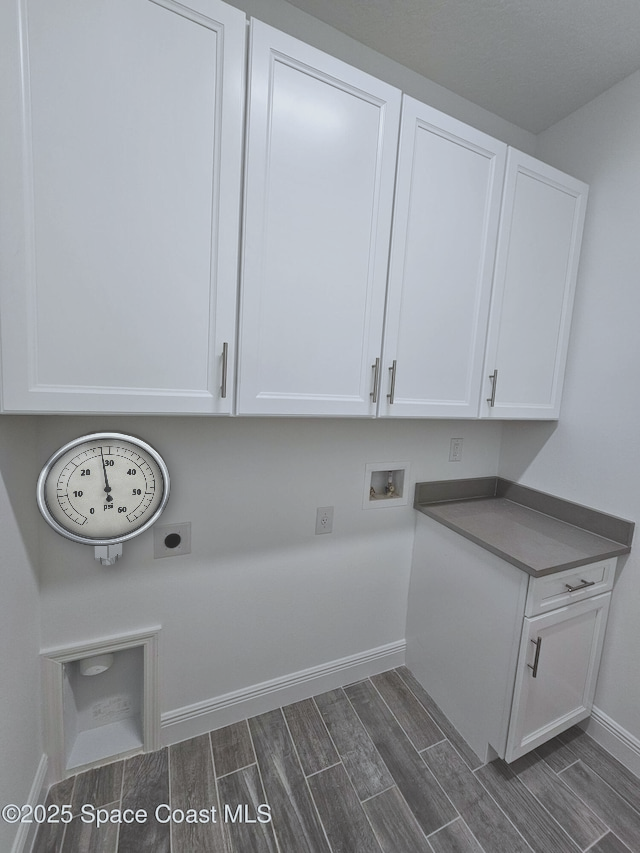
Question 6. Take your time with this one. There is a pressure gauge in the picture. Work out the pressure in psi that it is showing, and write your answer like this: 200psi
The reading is 28psi
